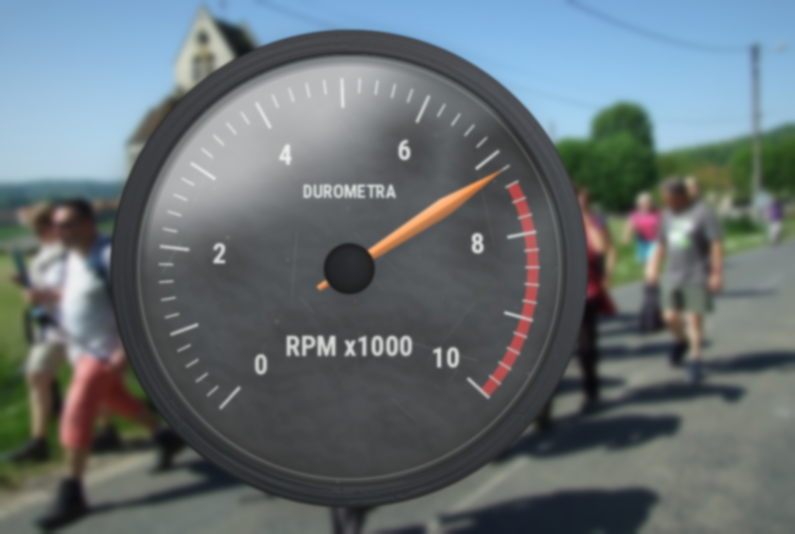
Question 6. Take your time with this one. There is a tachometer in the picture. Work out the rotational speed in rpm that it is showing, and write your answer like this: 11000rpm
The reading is 7200rpm
